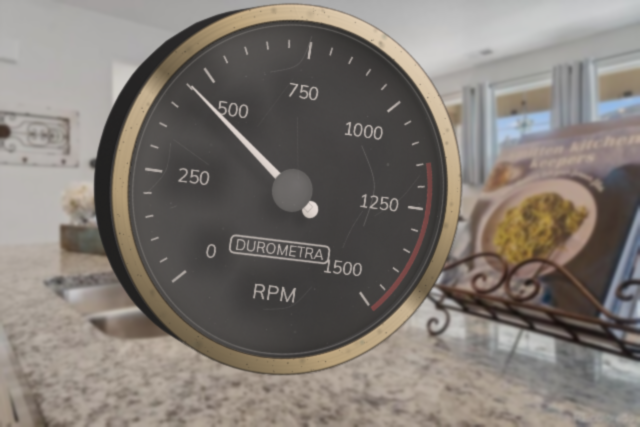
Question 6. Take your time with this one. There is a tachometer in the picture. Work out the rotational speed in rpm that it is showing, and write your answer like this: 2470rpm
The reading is 450rpm
